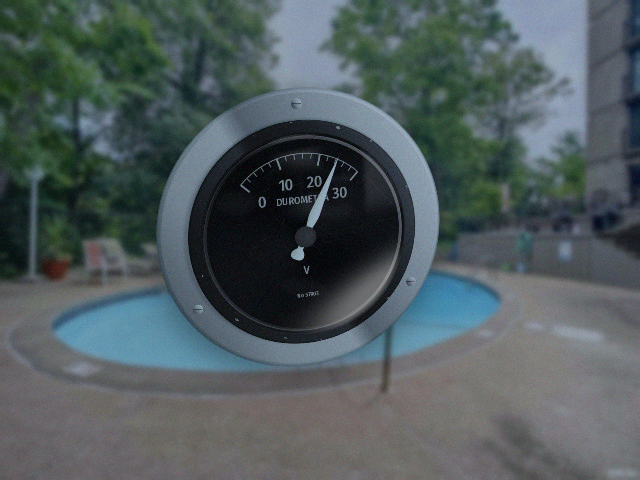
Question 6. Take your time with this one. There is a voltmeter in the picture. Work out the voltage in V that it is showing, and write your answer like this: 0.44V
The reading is 24V
